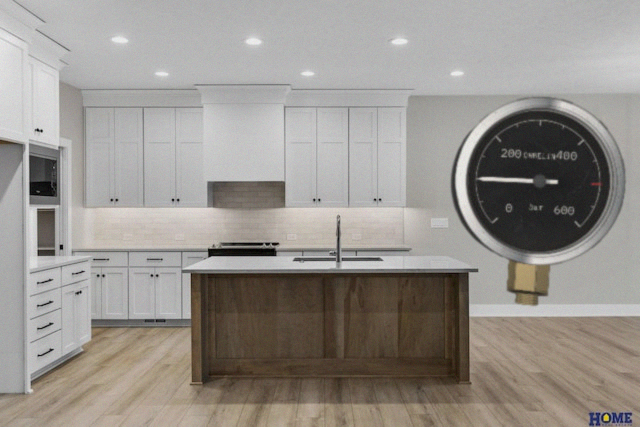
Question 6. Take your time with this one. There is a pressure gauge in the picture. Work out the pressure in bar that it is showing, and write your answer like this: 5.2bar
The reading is 100bar
